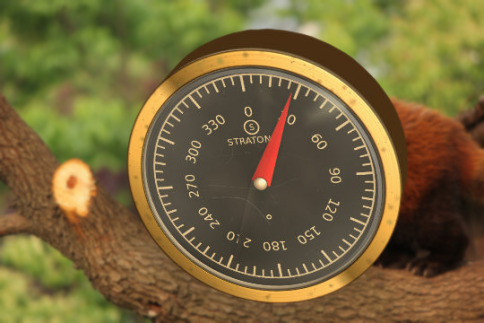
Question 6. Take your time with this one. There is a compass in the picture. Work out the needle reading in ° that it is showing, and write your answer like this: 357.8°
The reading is 27.5°
